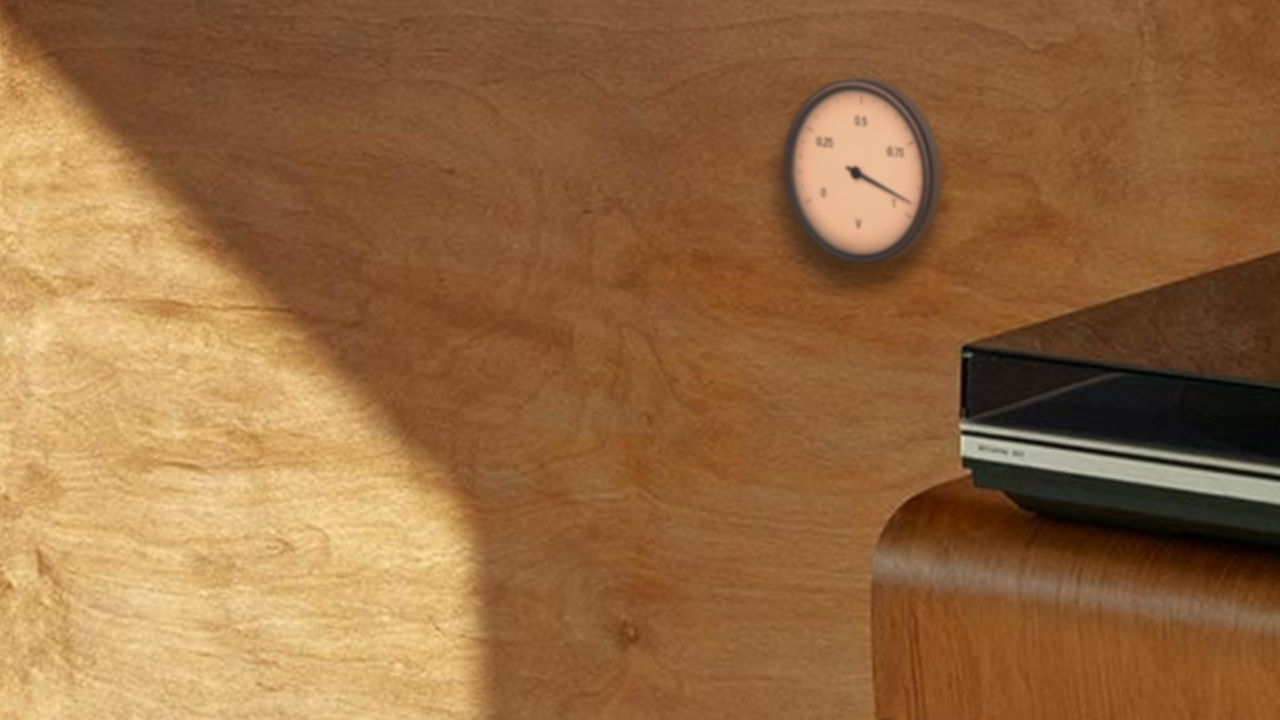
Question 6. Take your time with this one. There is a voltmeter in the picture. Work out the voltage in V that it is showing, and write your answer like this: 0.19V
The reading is 0.95V
